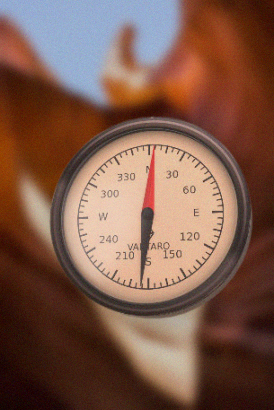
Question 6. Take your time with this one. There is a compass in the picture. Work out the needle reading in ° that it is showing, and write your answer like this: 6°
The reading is 5°
